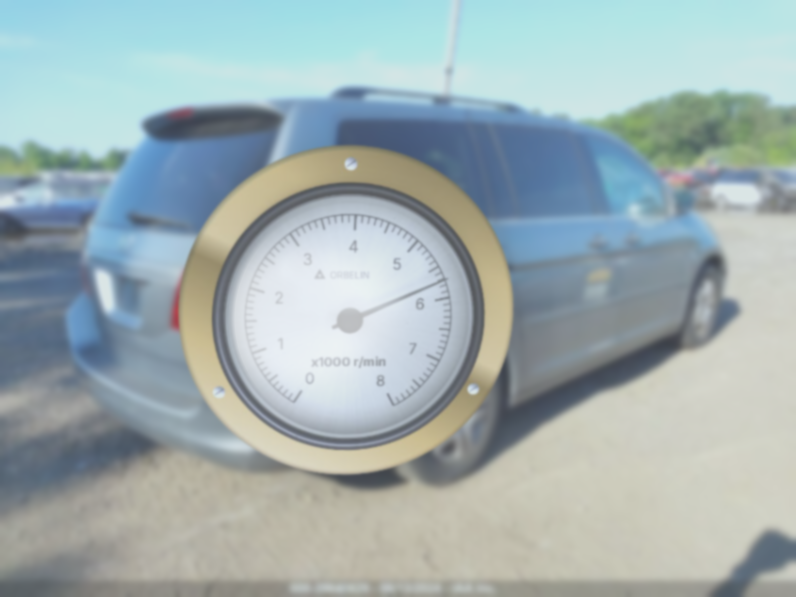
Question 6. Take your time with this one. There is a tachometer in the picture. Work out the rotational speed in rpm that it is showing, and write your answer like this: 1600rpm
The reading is 5700rpm
